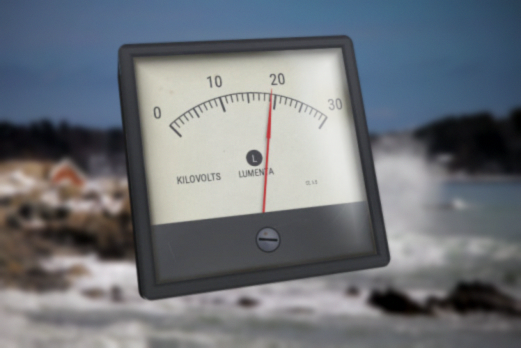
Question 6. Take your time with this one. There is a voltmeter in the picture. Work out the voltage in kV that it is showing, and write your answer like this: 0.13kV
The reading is 19kV
